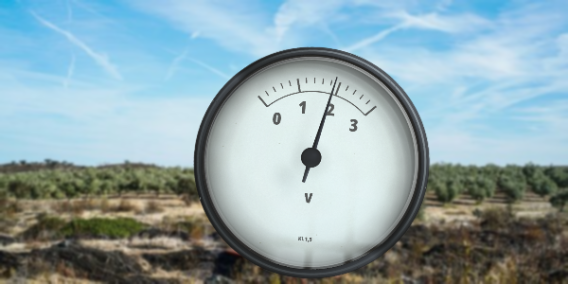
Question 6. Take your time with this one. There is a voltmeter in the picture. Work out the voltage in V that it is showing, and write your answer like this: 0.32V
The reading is 1.9V
